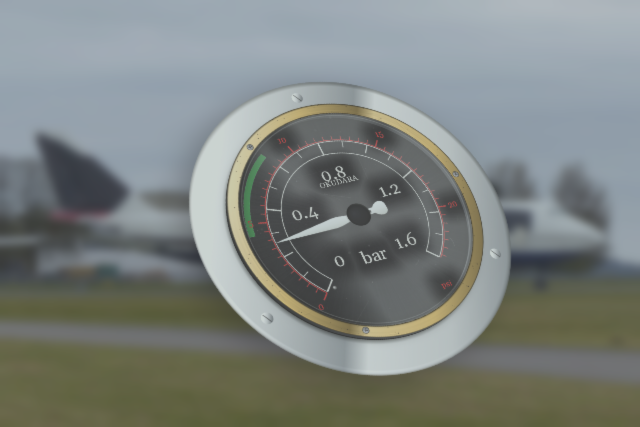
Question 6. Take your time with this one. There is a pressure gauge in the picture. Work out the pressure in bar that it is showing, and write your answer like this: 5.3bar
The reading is 0.25bar
